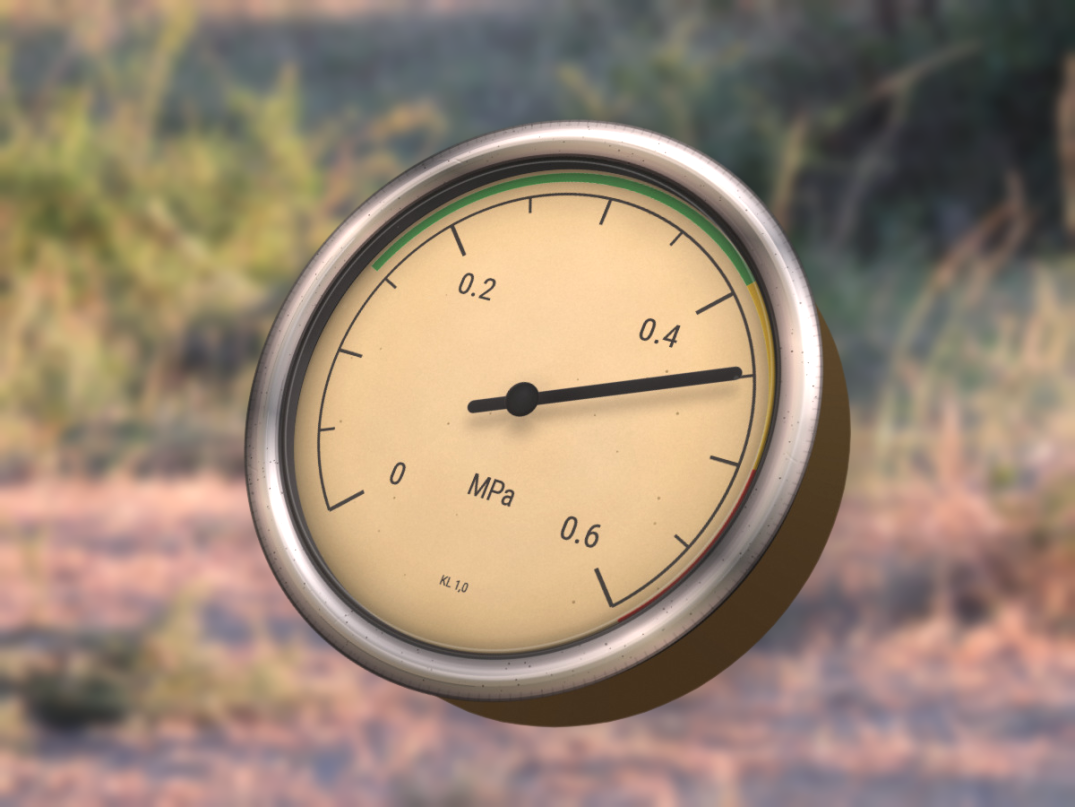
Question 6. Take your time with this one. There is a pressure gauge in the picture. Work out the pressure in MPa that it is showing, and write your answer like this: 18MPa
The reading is 0.45MPa
